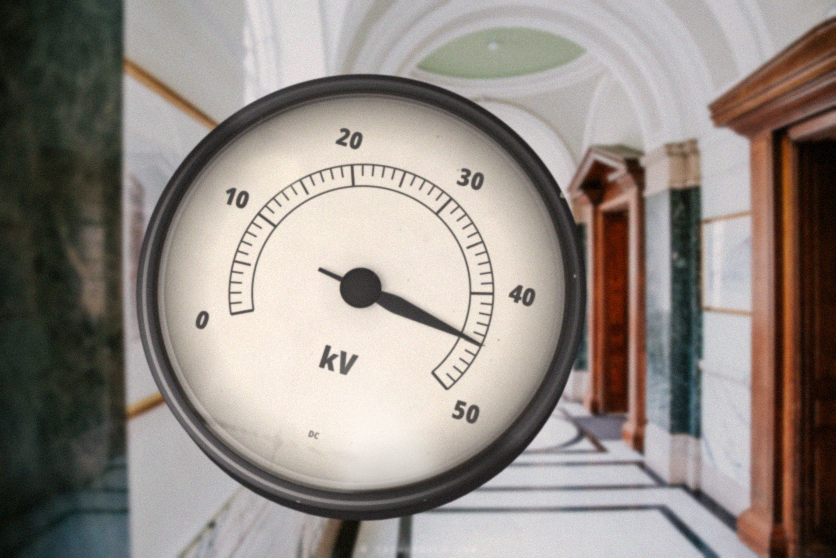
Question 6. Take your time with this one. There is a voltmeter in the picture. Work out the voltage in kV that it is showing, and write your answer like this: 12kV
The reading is 45kV
